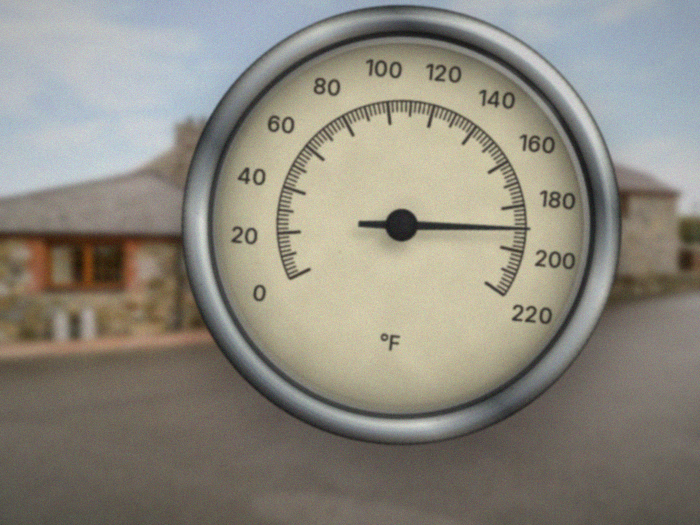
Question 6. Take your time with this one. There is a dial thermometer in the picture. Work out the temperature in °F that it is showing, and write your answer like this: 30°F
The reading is 190°F
